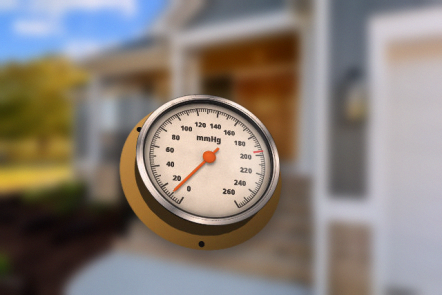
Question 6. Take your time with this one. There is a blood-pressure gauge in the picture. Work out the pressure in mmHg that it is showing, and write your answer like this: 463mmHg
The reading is 10mmHg
